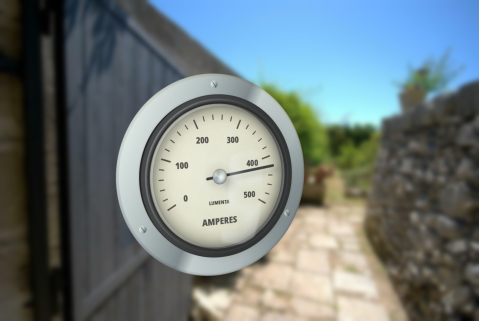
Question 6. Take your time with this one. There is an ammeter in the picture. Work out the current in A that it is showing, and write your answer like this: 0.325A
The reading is 420A
